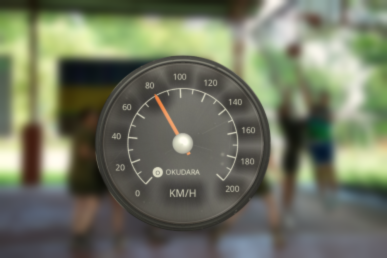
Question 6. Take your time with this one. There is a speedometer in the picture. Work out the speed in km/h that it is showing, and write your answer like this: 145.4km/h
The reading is 80km/h
